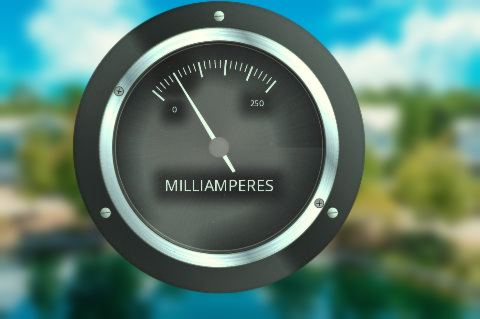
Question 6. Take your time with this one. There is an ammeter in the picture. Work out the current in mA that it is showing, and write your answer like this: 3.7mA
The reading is 50mA
